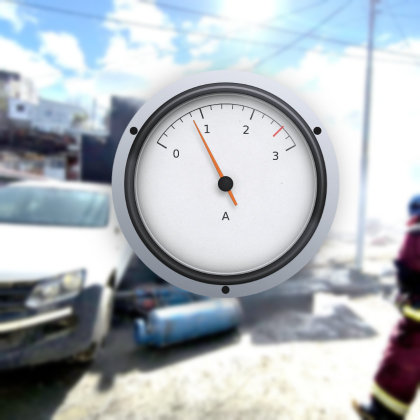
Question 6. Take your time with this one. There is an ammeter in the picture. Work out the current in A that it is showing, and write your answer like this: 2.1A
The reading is 0.8A
